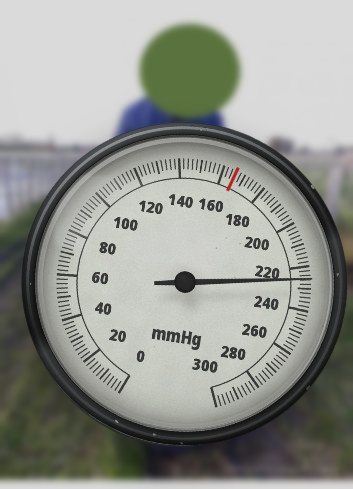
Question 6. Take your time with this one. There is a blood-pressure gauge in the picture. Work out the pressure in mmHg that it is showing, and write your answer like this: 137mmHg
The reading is 226mmHg
